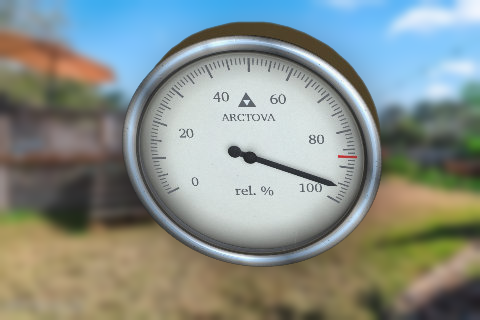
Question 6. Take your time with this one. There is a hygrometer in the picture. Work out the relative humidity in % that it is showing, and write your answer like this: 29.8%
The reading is 95%
